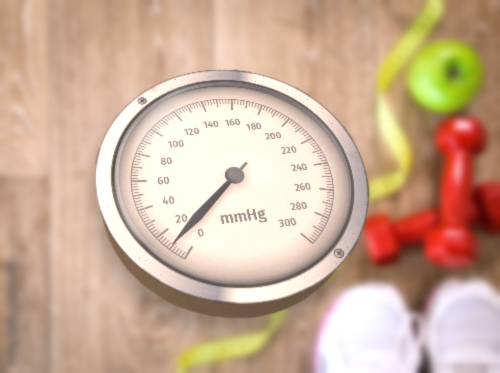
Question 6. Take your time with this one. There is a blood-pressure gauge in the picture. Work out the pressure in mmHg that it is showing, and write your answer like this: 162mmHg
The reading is 10mmHg
